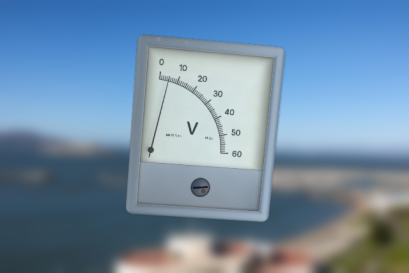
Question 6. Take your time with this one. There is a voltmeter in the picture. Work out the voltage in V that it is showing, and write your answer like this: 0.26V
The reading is 5V
